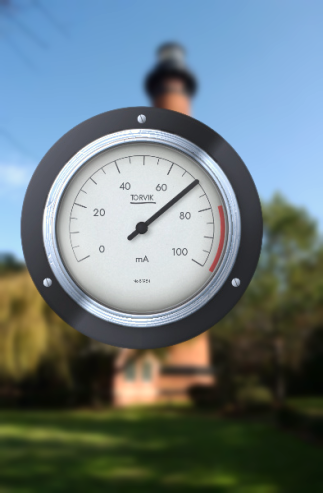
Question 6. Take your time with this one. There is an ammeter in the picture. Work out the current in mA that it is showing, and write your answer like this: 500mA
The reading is 70mA
